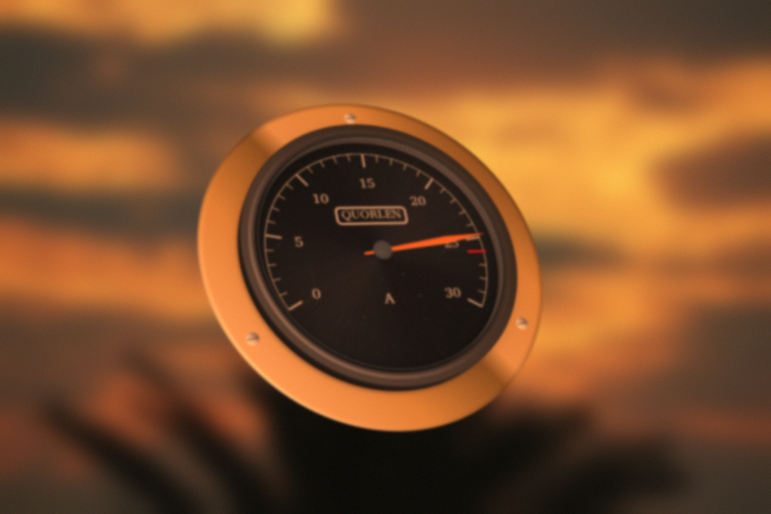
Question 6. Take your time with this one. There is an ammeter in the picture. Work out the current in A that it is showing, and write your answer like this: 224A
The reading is 25A
